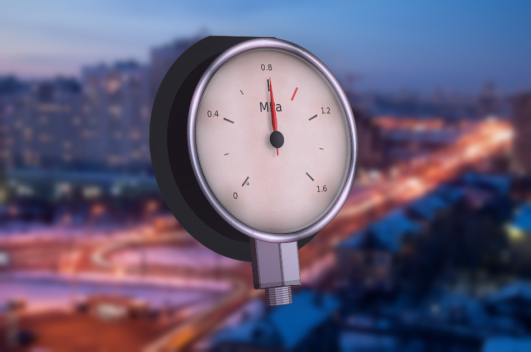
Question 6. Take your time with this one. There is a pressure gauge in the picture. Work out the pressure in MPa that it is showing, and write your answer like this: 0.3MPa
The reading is 0.8MPa
